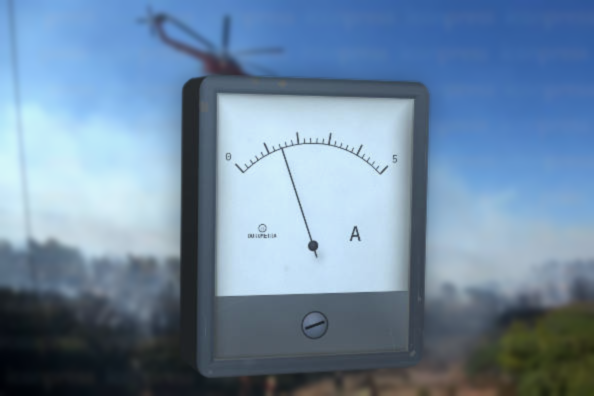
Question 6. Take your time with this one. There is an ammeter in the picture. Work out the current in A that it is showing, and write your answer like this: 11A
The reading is 1.4A
